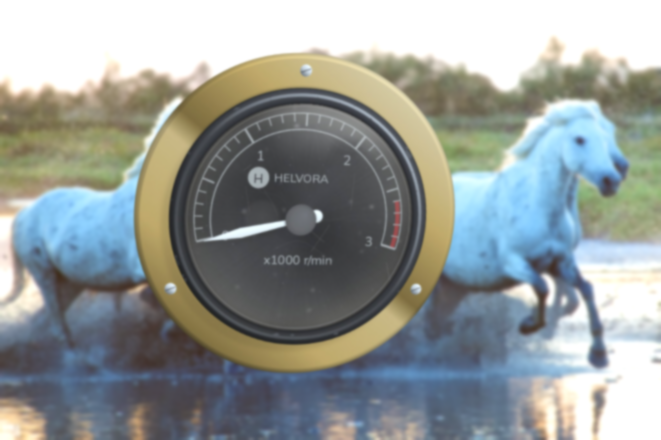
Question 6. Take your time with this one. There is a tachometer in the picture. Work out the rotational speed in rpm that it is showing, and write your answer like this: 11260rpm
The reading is 0rpm
